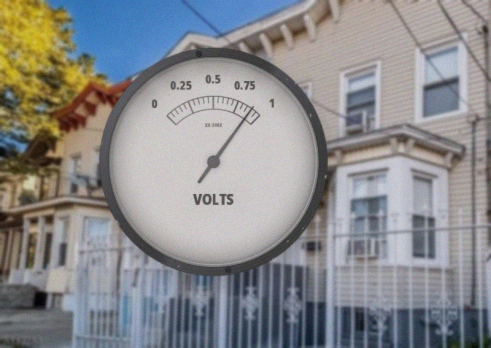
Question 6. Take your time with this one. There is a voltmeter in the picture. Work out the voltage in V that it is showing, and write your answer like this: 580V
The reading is 0.9V
